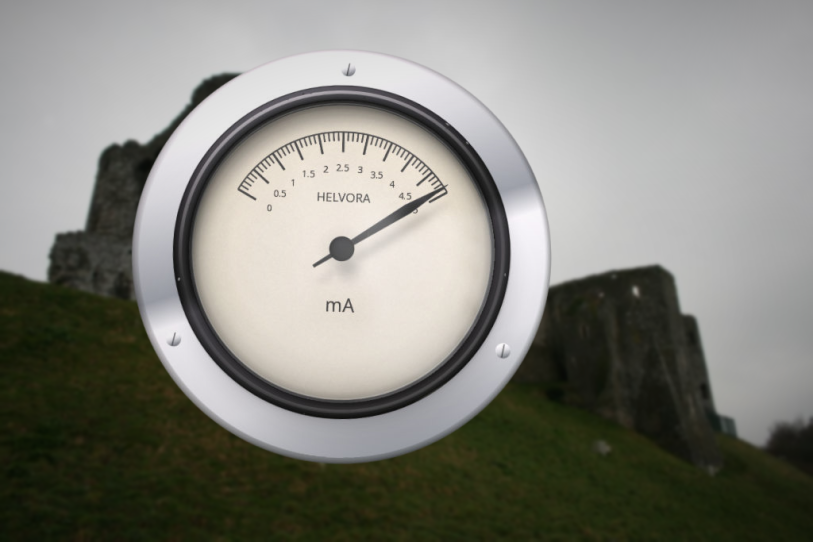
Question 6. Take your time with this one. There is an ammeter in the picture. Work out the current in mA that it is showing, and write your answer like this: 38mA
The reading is 4.9mA
